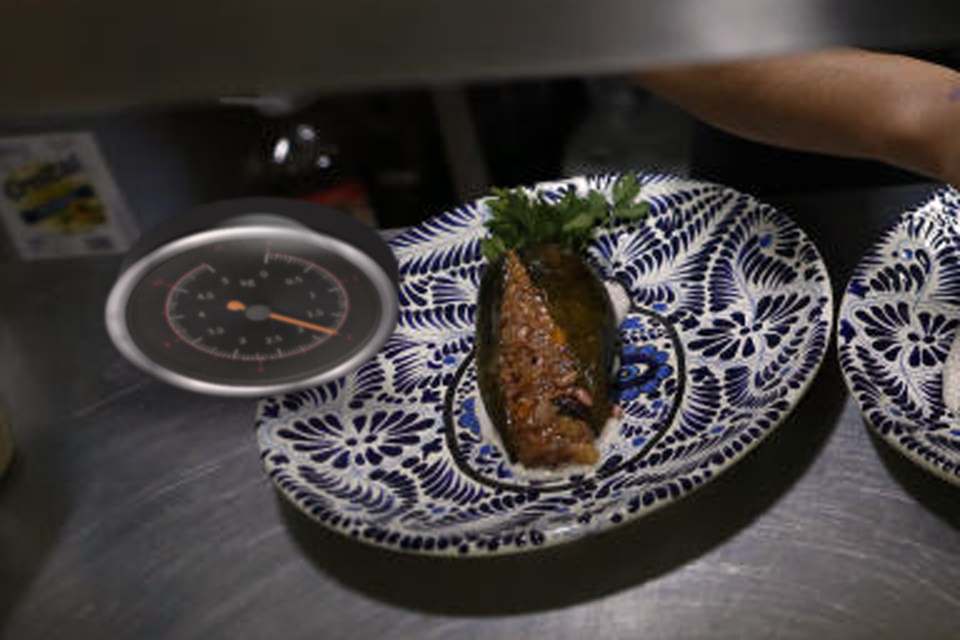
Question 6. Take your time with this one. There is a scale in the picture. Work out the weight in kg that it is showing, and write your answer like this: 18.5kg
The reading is 1.75kg
